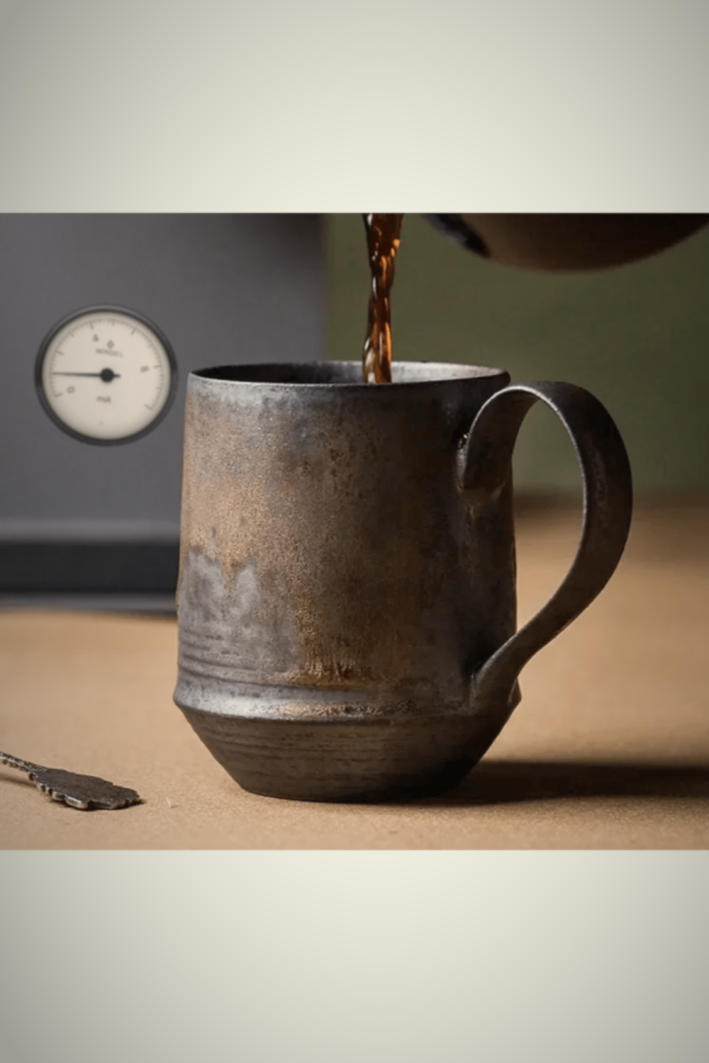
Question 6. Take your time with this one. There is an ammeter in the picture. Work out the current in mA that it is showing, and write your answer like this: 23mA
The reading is 1mA
